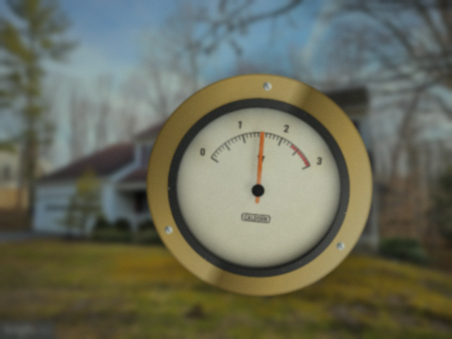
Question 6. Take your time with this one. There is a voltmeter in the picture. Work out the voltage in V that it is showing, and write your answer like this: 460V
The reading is 1.5V
